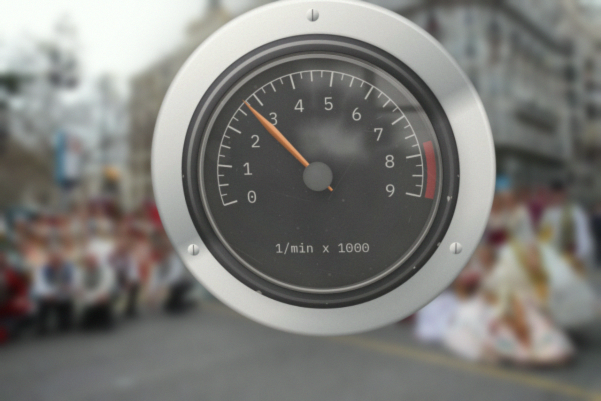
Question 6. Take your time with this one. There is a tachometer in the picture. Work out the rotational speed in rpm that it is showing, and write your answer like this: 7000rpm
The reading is 2750rpm
